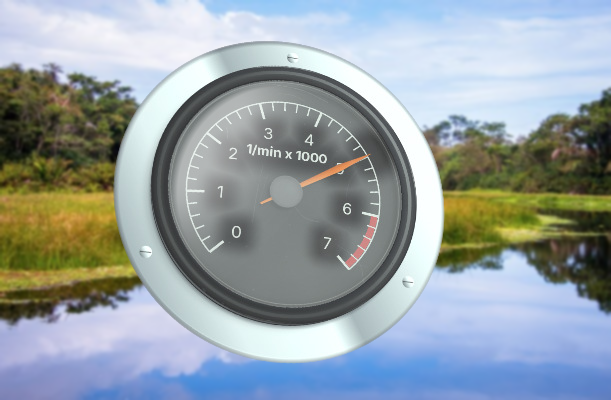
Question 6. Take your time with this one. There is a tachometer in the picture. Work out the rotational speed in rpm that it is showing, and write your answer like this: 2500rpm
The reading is 5000rpm
